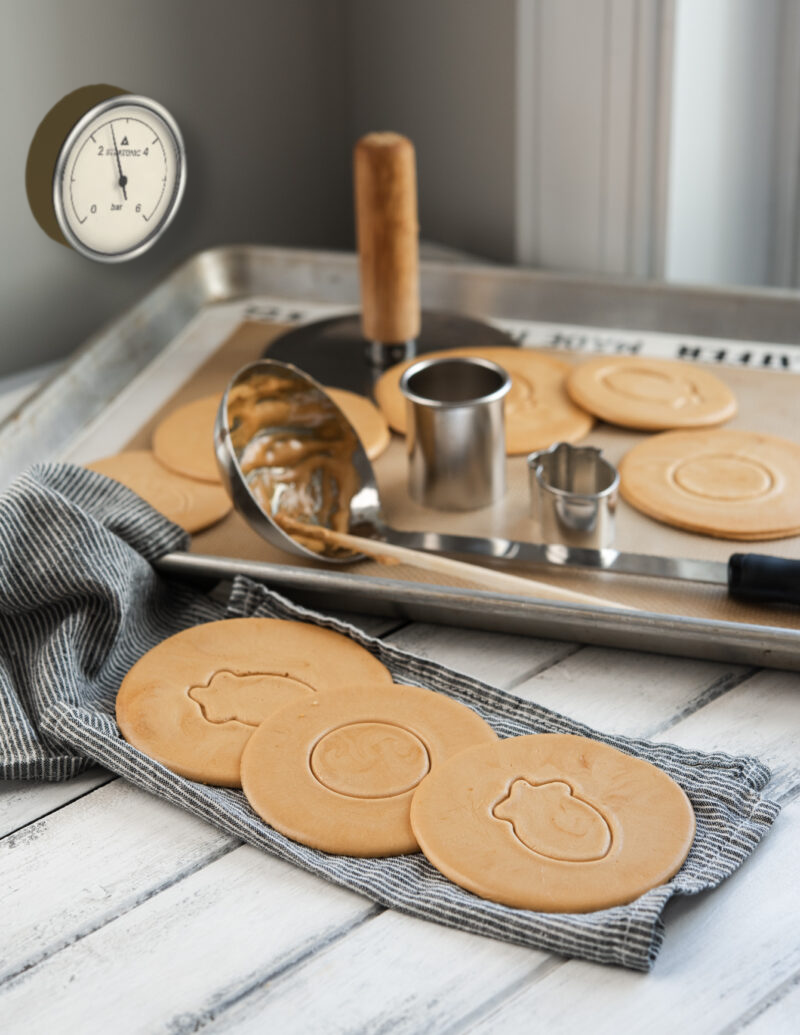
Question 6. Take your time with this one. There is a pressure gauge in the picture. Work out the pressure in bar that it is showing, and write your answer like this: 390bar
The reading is 2.5bar
